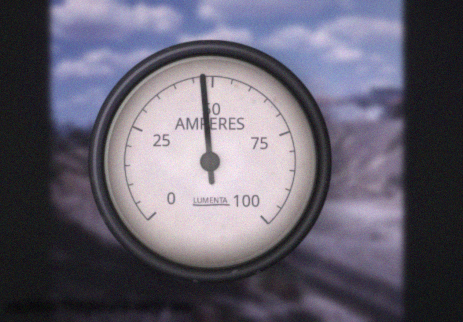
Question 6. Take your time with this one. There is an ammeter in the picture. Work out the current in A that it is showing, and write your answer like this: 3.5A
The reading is 47.5A
